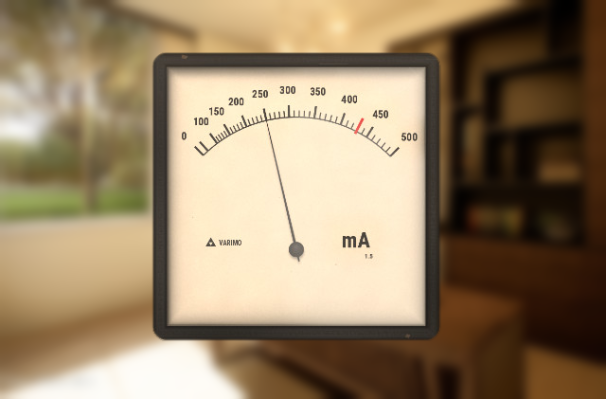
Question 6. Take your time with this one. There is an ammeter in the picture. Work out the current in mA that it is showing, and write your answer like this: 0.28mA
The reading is 250mA
